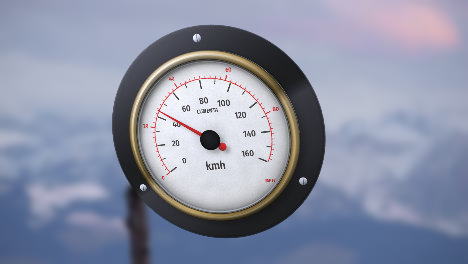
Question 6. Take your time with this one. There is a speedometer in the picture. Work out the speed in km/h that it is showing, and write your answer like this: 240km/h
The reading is 45km/h
